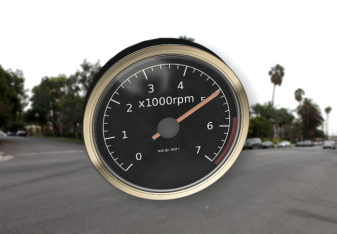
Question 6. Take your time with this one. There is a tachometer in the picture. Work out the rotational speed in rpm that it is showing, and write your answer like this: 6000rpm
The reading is 5000rpm
